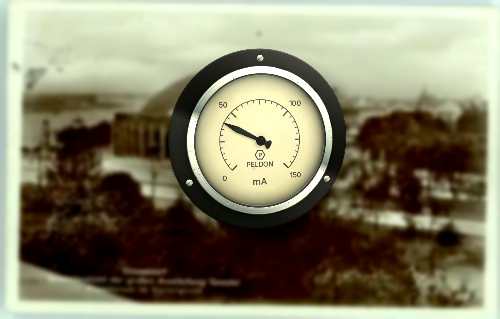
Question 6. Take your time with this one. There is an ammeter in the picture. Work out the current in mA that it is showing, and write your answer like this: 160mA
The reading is 40mA
